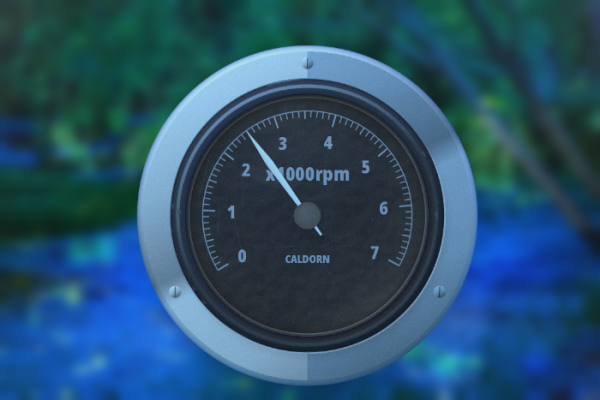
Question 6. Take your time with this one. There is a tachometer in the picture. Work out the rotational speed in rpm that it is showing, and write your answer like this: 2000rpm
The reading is 2500rpm
